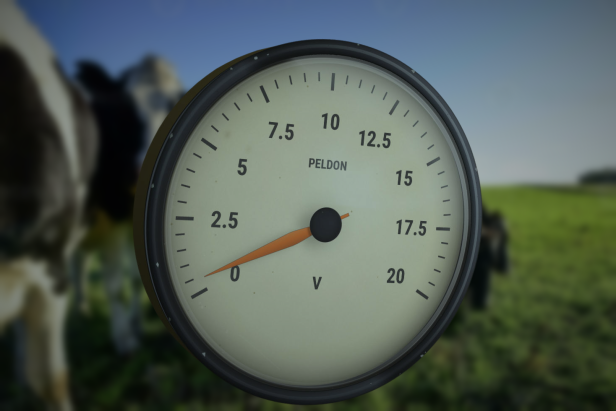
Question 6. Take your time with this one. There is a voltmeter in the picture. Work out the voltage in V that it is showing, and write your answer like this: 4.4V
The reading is 0.5V
